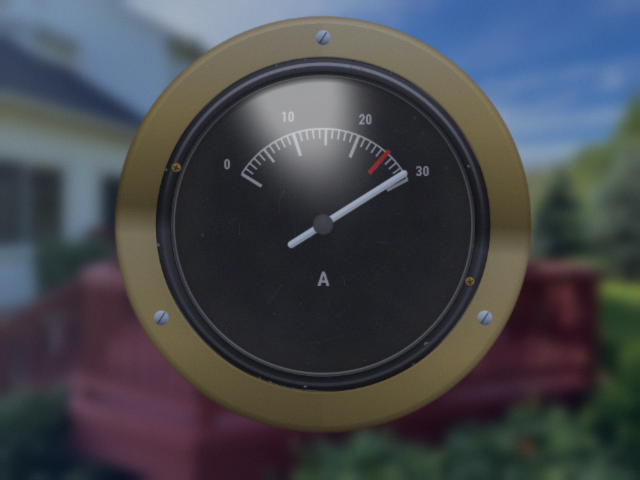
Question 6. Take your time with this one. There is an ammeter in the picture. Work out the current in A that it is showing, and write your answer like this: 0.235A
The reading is 29A
